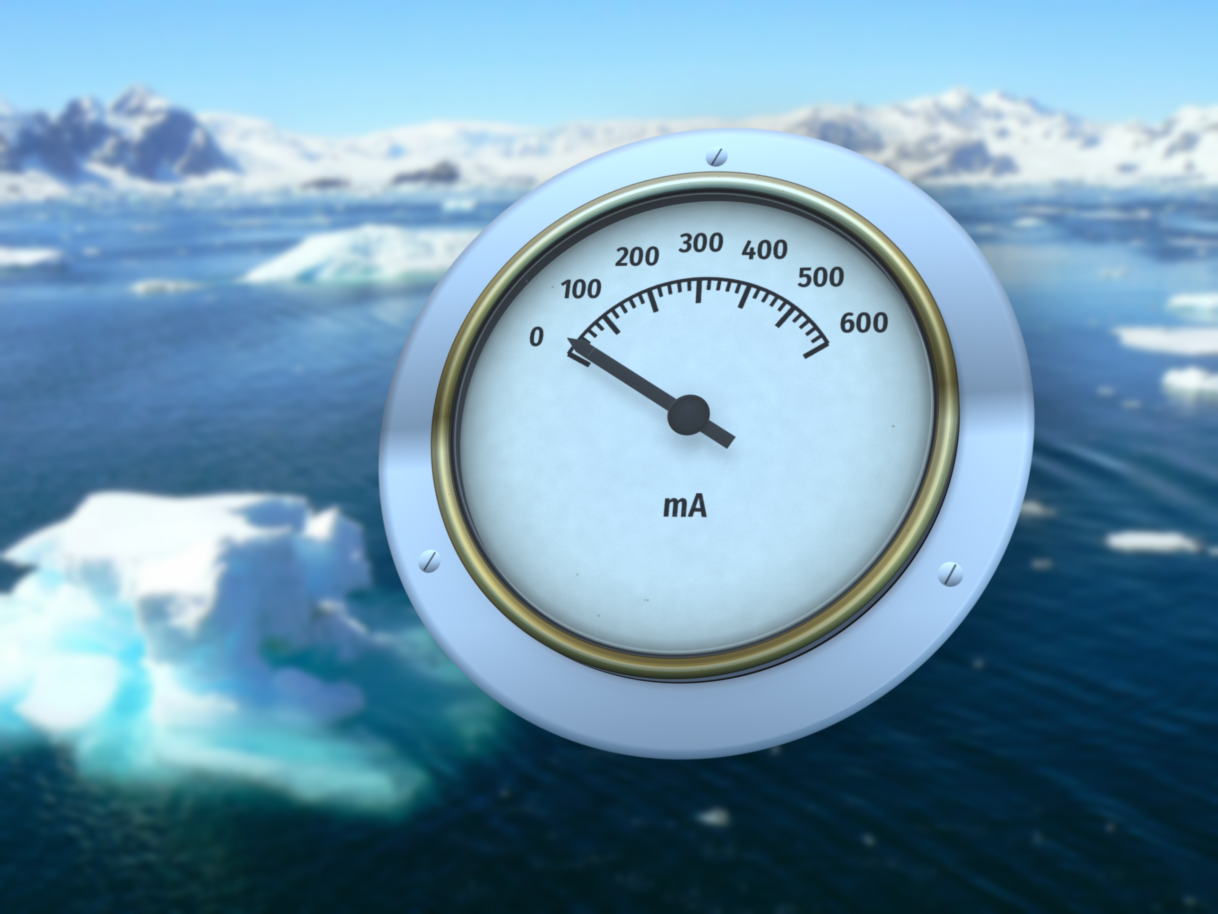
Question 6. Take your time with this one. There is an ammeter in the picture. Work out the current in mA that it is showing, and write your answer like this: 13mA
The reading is 20mA
